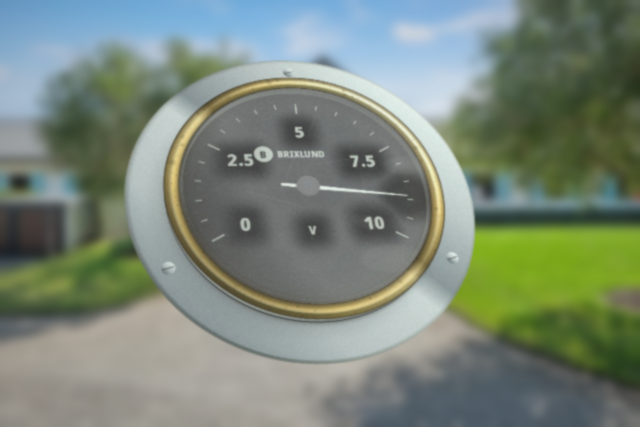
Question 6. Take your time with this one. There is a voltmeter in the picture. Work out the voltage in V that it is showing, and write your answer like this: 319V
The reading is 9V
